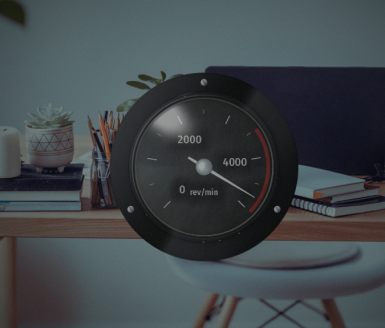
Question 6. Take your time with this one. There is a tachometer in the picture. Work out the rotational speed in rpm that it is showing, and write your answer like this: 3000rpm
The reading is 4750rpm
